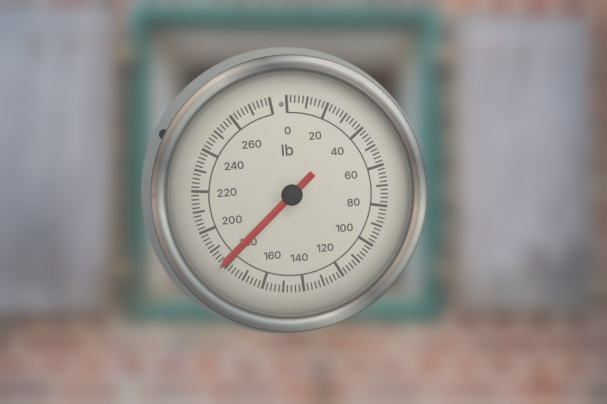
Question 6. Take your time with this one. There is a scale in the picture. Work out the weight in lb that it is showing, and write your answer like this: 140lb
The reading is 182lb
